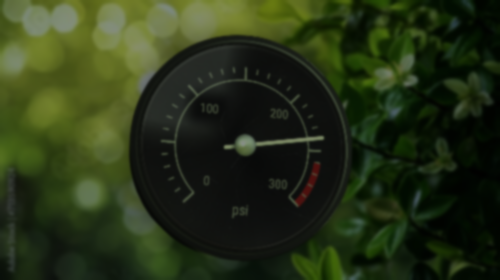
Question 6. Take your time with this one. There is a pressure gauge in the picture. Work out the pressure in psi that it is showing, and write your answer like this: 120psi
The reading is 240psi
